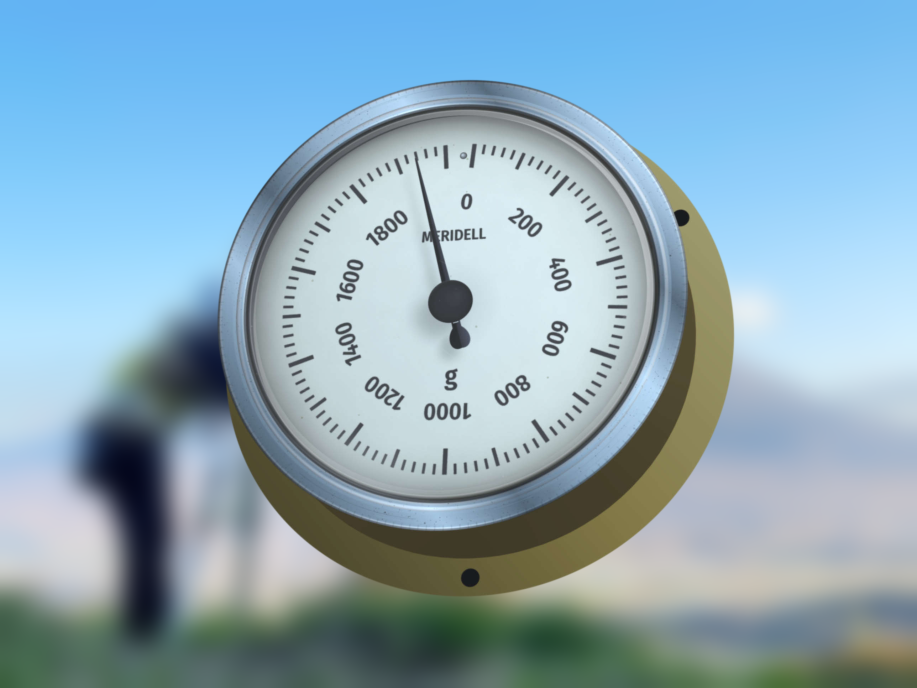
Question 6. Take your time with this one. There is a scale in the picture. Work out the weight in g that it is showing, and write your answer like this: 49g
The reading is 1940g
